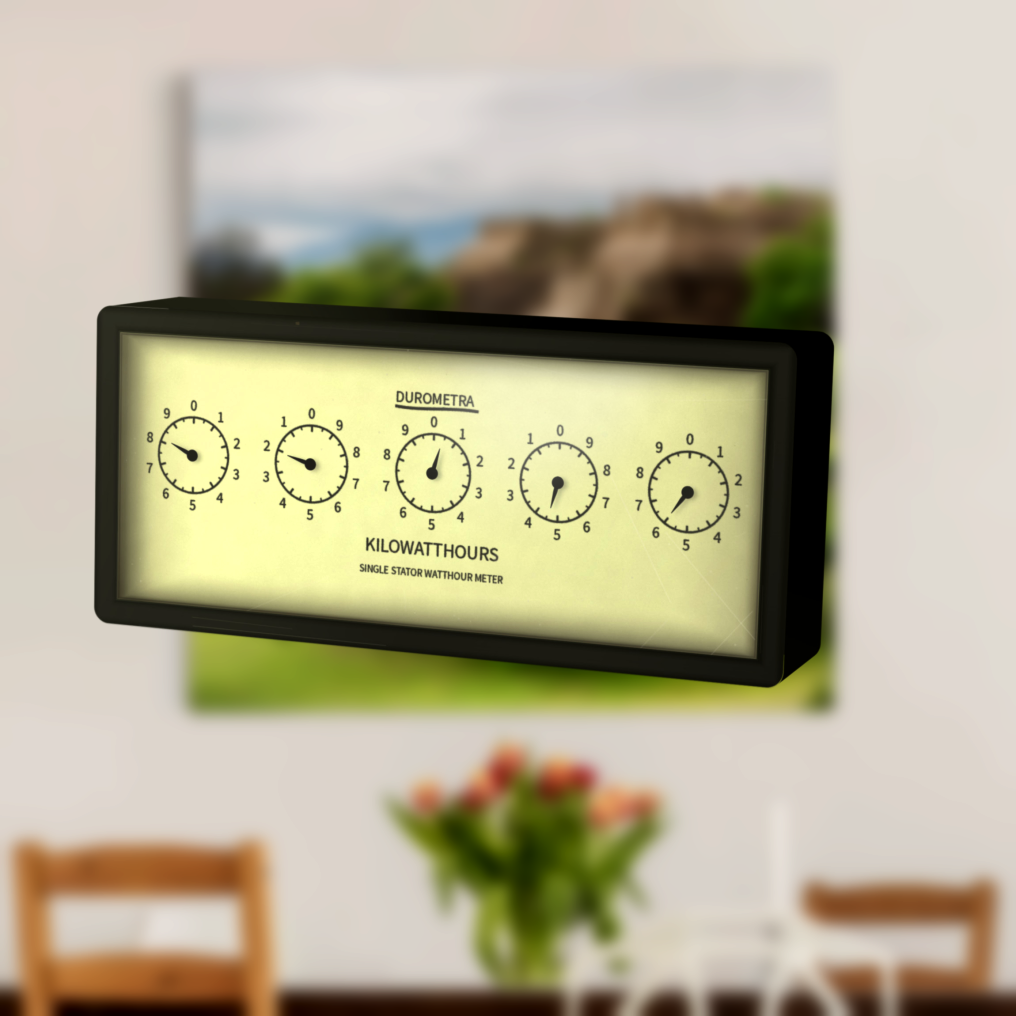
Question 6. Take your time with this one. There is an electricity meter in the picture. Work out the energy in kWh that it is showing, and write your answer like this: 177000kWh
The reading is 82046kWh
